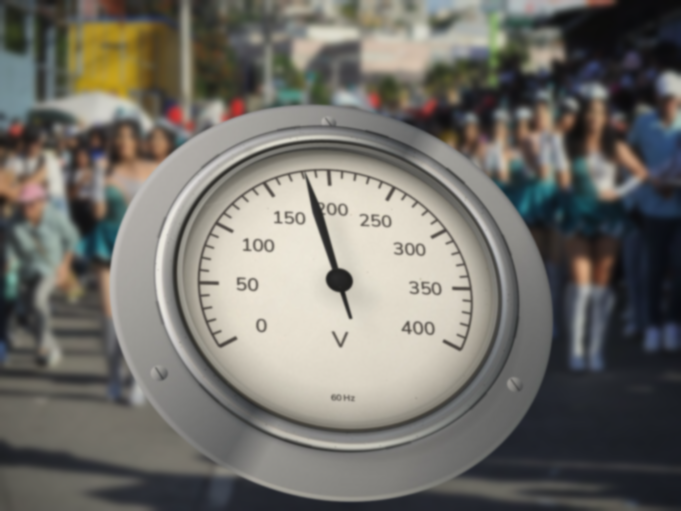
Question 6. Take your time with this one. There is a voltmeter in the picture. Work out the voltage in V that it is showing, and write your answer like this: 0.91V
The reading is 180V
